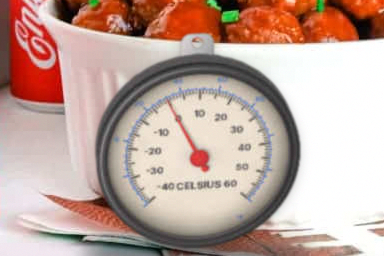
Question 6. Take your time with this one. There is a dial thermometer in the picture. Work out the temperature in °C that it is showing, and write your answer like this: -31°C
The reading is 0°C
